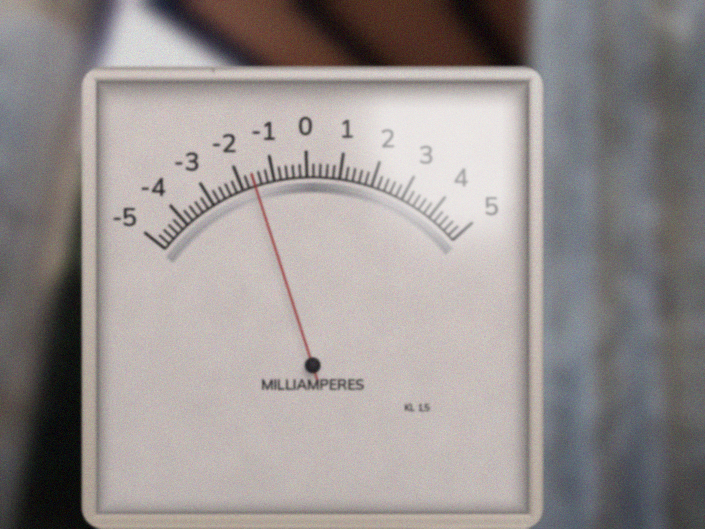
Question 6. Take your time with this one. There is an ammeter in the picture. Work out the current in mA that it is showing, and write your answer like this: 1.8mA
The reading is -1.6mA
